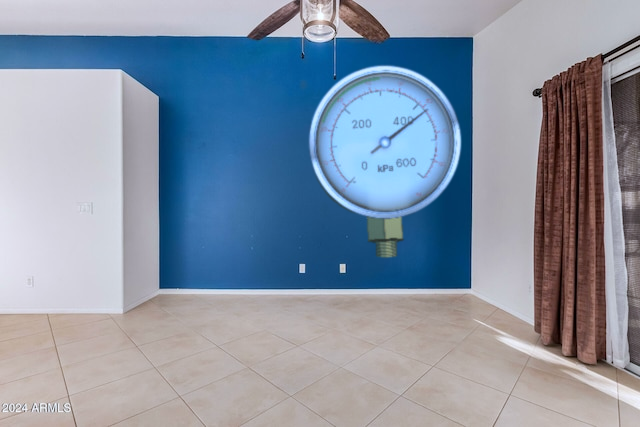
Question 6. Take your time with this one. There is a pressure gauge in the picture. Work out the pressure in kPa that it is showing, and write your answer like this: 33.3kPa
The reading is 425kPa
